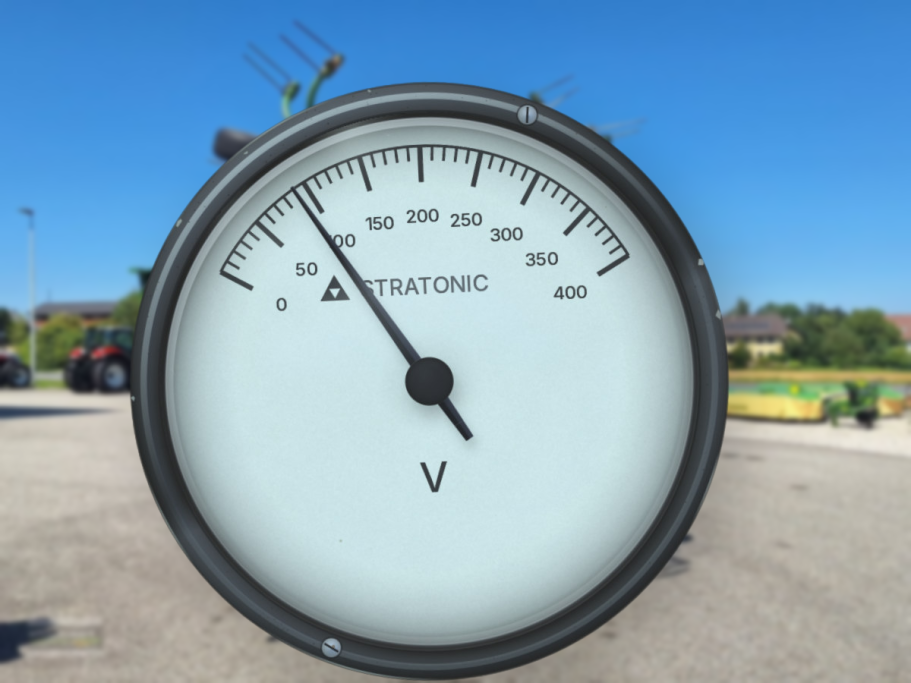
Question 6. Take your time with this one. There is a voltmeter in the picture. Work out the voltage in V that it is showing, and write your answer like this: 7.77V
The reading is 90V
